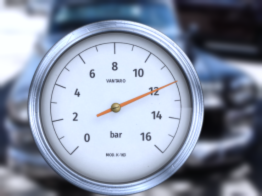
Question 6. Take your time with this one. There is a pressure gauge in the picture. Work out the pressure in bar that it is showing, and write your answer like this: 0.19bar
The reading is 12bar
